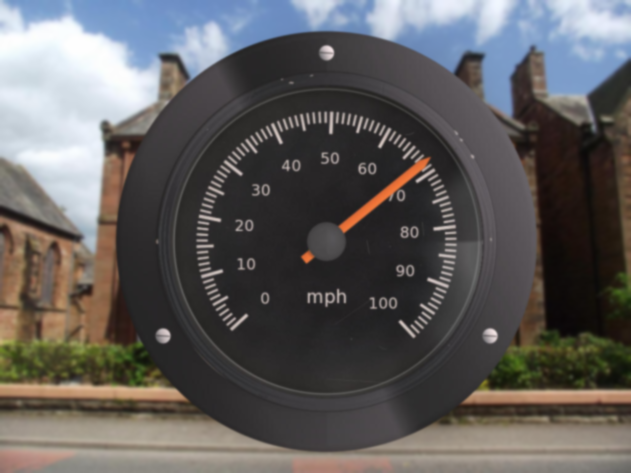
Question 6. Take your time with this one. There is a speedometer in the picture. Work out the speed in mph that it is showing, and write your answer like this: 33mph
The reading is 68mph
